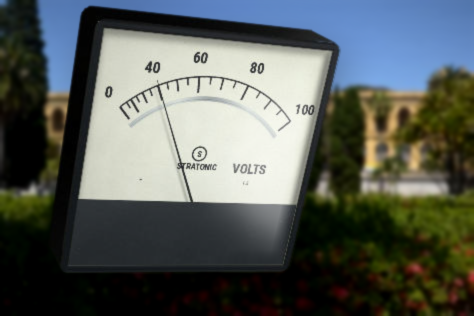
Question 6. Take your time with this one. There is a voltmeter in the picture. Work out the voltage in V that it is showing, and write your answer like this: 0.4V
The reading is 40V
